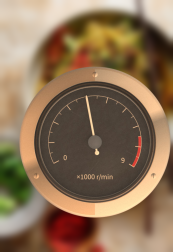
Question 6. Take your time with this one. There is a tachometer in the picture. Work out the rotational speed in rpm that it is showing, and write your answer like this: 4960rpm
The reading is 4000rpm
